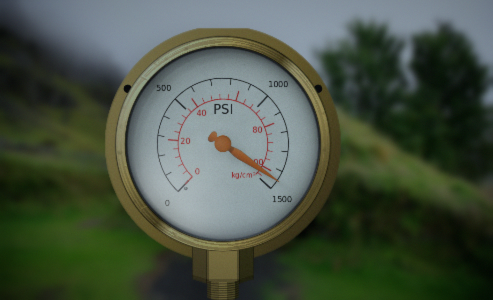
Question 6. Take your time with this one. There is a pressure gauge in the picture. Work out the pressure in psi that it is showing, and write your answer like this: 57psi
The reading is 1450psi
